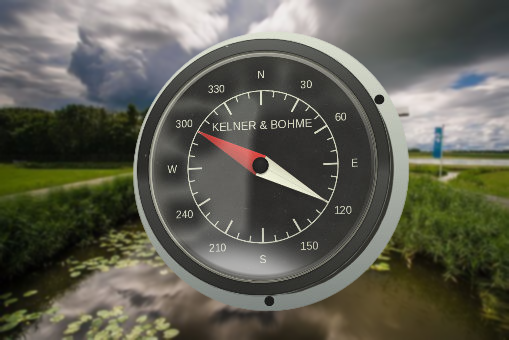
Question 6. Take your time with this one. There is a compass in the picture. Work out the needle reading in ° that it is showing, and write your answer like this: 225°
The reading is 300°
